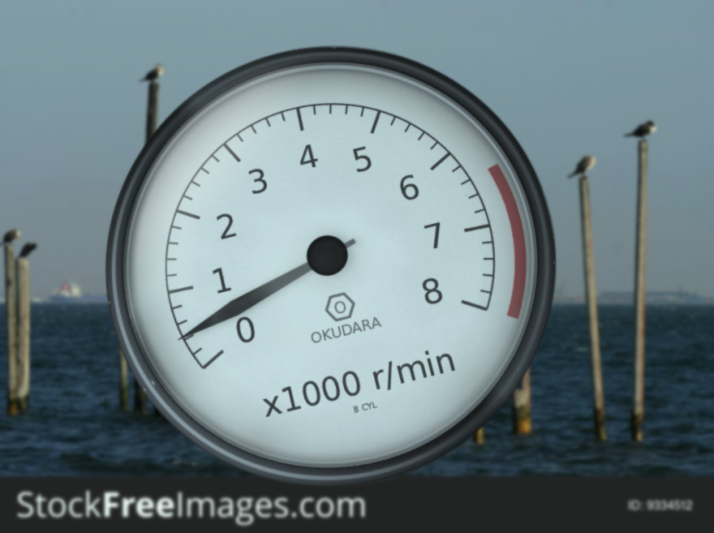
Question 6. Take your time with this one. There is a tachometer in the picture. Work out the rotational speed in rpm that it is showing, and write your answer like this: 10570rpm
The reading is 400rpm
